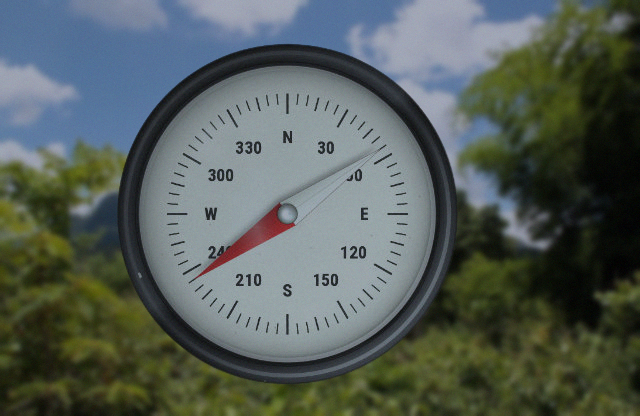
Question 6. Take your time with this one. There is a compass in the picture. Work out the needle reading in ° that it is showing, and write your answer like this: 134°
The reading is 235°
